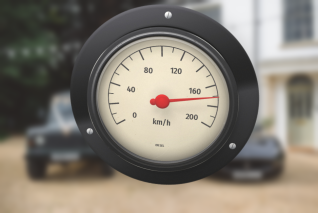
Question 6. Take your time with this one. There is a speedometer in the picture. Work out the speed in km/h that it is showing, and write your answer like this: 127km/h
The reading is 170km/h
